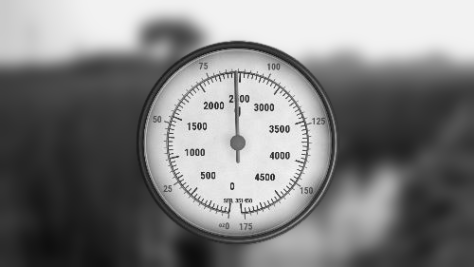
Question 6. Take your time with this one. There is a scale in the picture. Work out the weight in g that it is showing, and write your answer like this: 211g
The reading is 2450g
